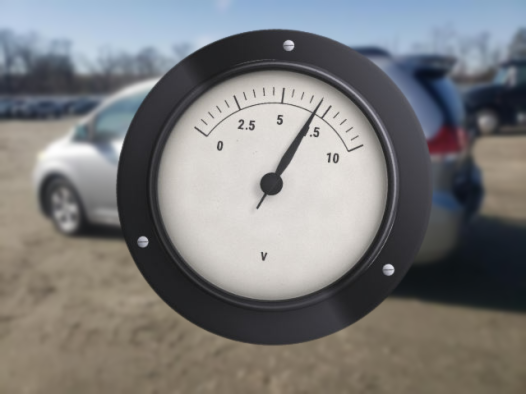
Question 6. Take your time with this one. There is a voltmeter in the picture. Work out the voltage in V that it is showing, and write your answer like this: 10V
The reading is 7V
